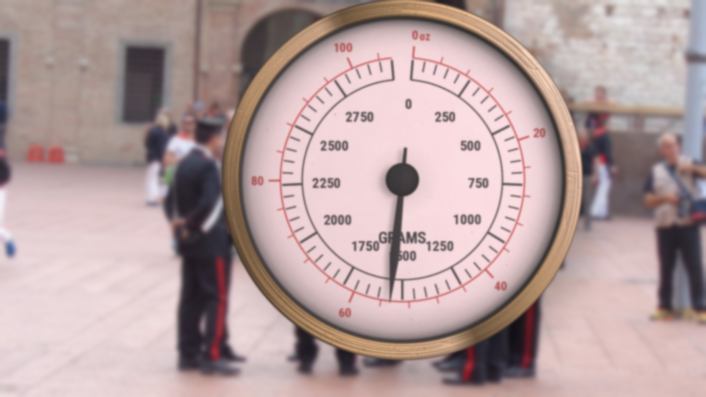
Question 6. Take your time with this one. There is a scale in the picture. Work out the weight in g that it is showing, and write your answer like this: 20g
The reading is 1550g
